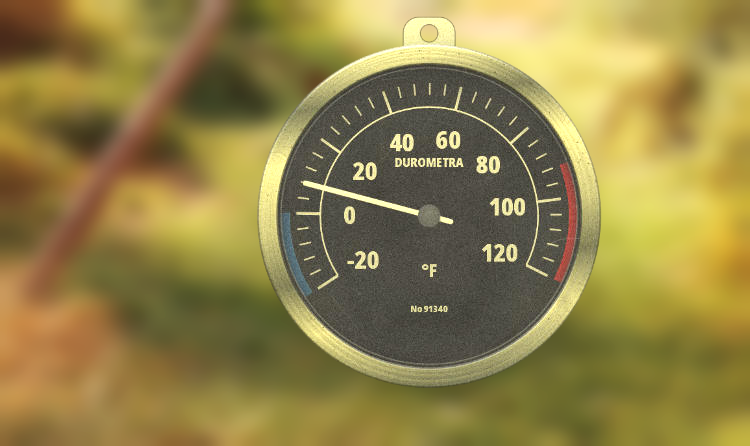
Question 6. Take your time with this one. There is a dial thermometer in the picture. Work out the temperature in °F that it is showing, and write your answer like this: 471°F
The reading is 8°F
